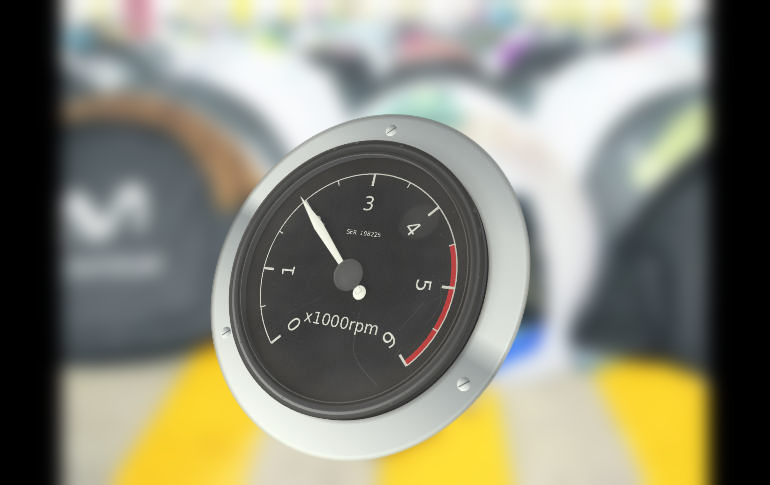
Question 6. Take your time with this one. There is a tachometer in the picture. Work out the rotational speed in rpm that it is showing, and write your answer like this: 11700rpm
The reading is 2000rpm
